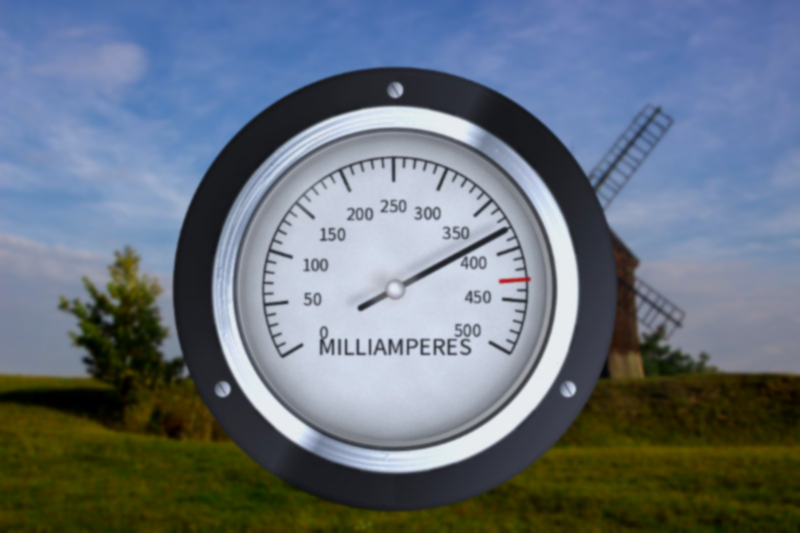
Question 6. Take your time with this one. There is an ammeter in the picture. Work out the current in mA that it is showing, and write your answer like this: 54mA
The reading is 380mA
